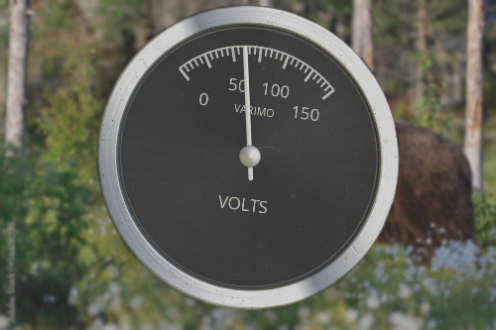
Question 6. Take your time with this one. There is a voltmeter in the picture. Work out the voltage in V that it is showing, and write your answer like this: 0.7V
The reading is 60V
